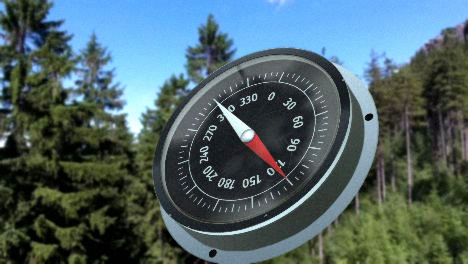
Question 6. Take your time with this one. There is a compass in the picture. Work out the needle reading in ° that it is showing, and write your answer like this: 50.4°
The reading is 120°
